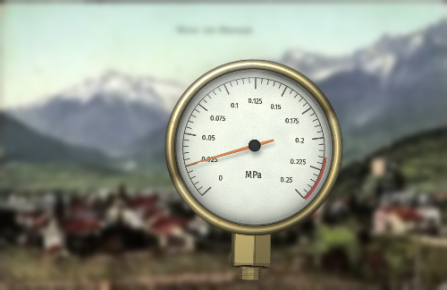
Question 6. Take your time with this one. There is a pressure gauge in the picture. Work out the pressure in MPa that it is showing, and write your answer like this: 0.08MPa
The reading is 0.025MPa
